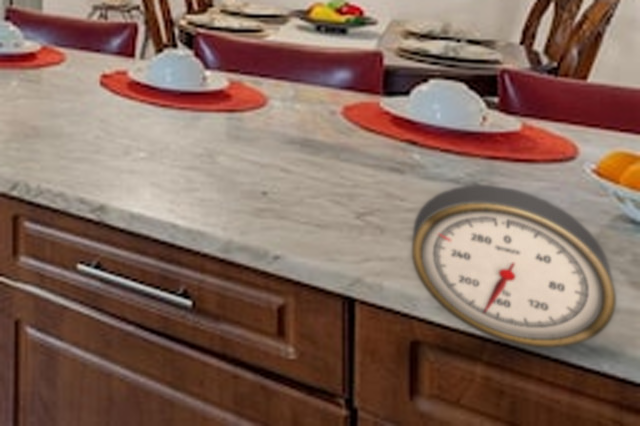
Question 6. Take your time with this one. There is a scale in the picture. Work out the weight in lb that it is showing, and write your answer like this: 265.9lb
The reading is 170lb
